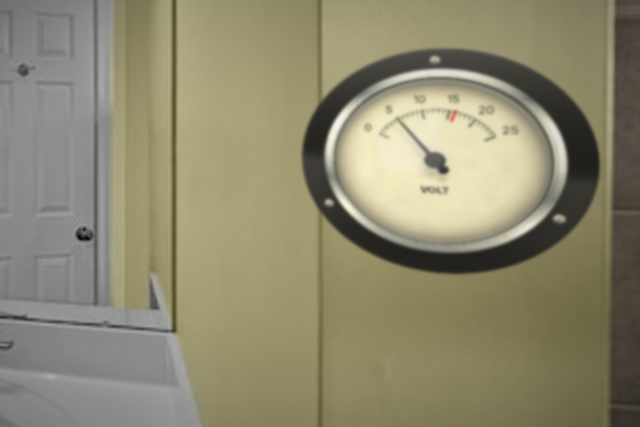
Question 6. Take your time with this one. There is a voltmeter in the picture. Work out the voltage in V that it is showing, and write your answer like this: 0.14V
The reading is 5V
